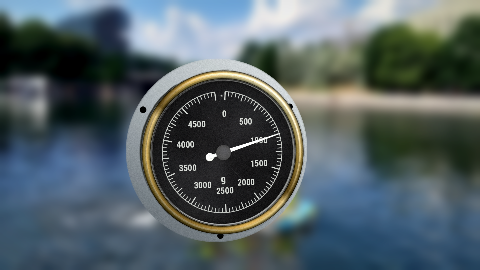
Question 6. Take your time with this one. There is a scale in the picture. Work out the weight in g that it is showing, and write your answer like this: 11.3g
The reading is 1000g
